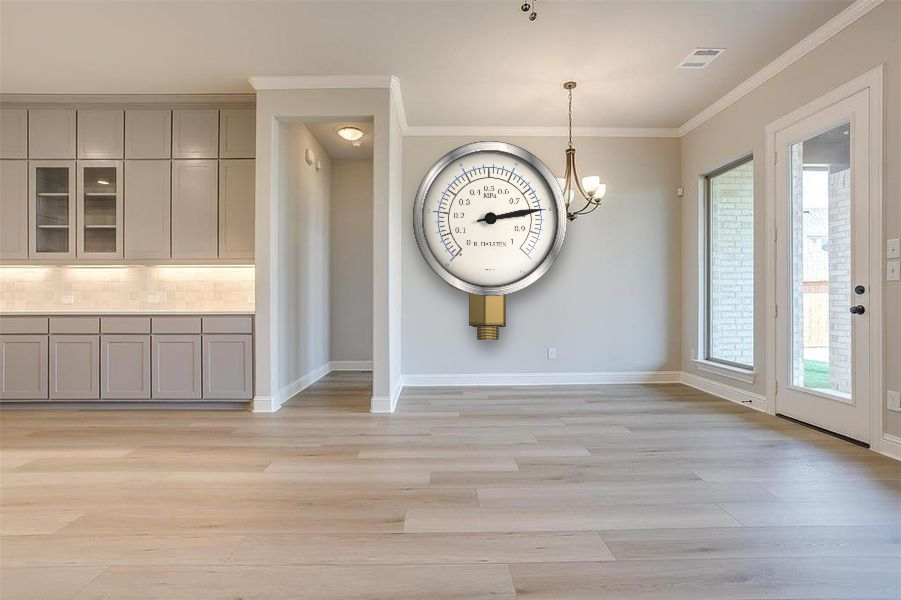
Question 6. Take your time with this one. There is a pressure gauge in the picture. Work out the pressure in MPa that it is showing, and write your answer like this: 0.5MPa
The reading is 0.8MPa
